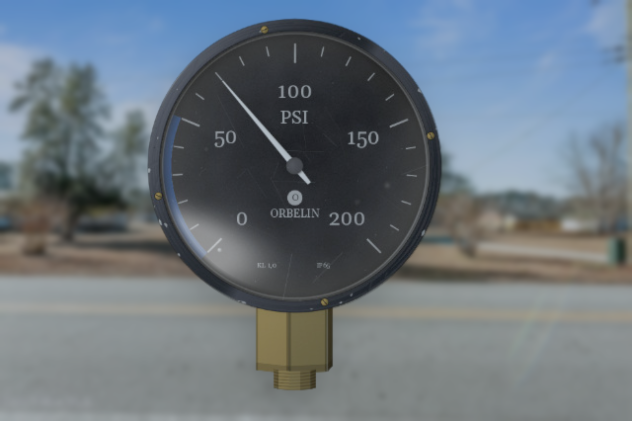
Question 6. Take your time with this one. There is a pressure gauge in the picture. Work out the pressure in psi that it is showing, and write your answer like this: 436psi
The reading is 70psi
